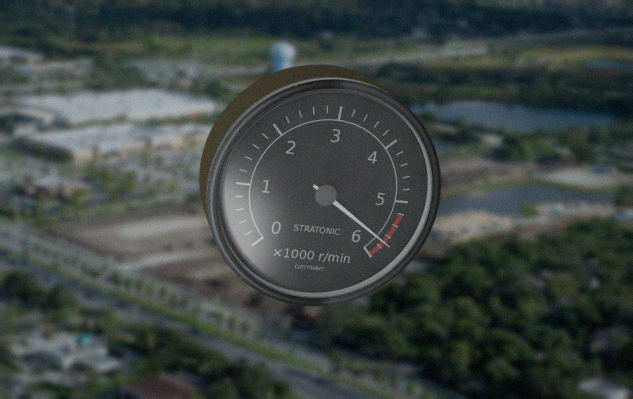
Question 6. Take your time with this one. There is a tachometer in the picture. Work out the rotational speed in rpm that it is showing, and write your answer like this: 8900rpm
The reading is 5700rpm
